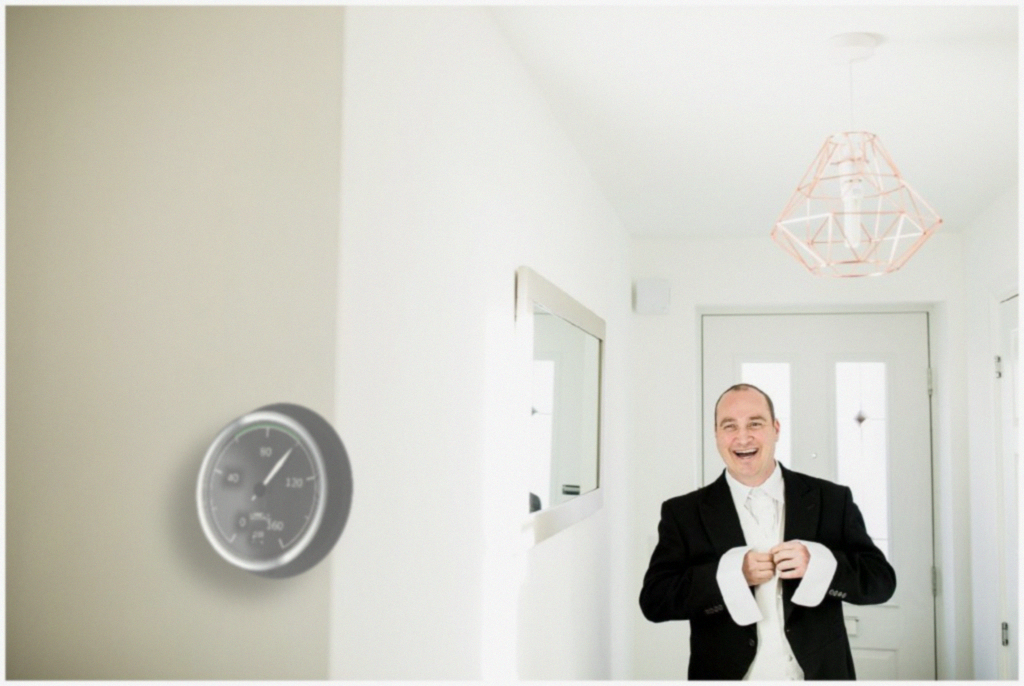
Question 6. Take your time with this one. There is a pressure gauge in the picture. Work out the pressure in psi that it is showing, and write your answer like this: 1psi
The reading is 100psi
